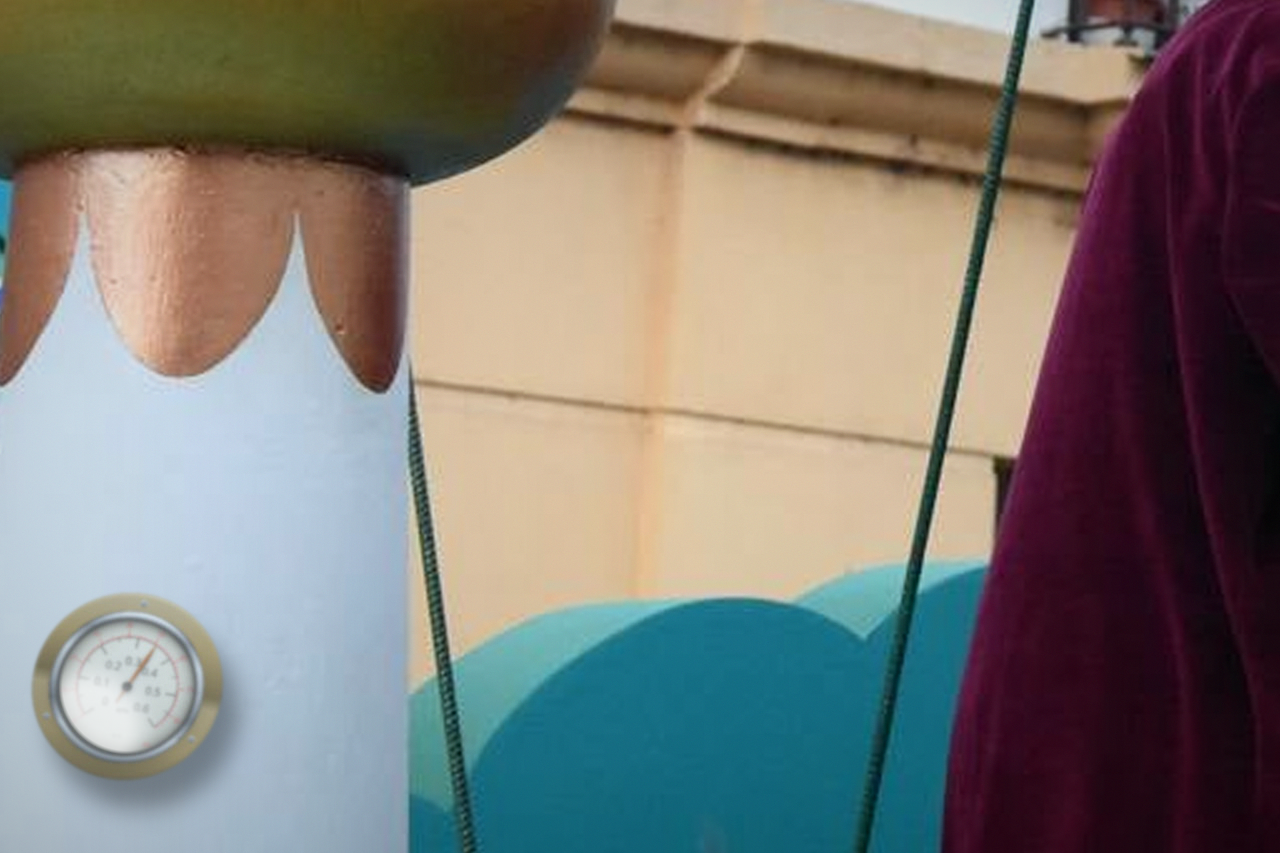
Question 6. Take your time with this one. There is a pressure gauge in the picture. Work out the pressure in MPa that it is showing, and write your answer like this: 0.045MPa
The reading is 0.35MPa
